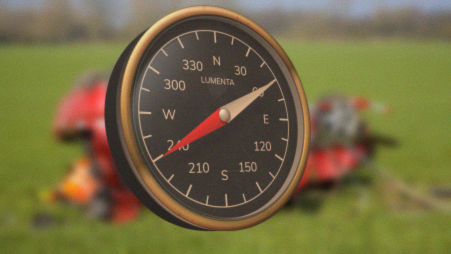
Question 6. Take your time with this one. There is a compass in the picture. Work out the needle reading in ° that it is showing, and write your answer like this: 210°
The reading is 240°
